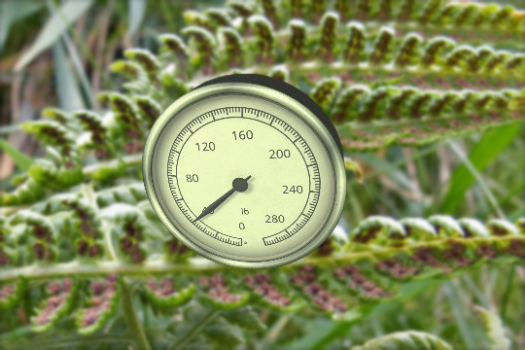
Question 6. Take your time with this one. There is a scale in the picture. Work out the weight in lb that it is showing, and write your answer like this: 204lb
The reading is 40lb
